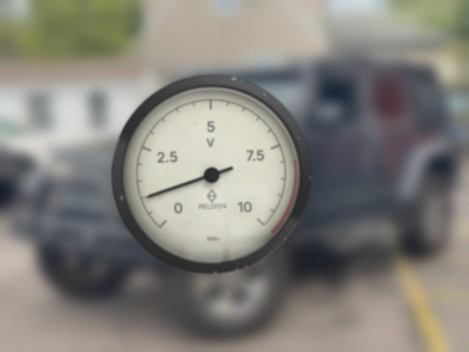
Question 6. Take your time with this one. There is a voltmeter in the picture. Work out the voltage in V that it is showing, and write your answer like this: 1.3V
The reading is 1V
